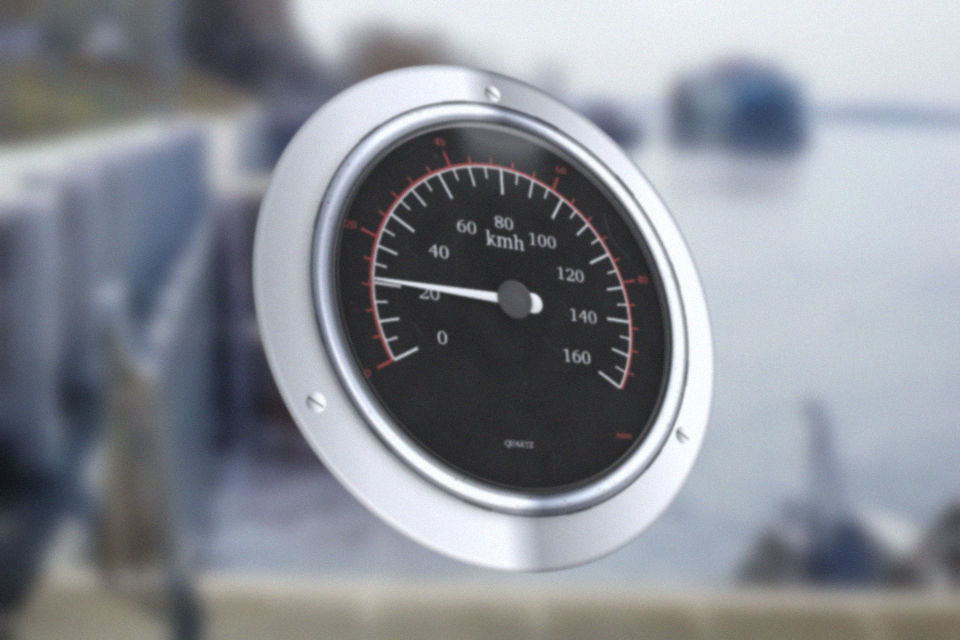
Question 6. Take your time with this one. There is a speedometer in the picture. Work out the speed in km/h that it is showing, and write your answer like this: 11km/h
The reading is 20km/h
